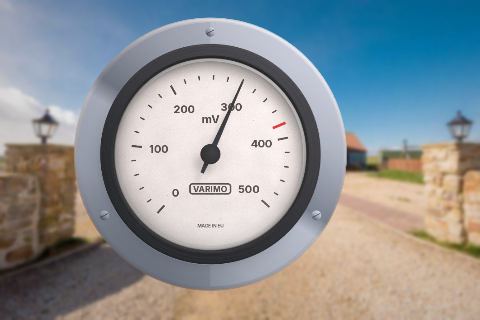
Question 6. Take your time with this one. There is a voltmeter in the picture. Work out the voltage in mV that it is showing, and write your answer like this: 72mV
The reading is 300mV
